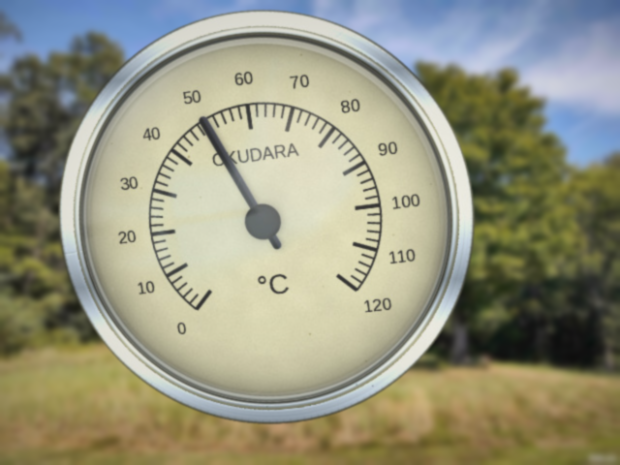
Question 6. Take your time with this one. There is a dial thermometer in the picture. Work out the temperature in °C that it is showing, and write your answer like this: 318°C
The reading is 50°C
